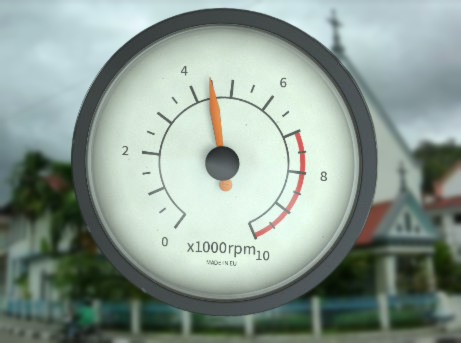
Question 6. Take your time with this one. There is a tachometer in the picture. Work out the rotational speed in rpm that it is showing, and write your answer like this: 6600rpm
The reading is 4500rpm
